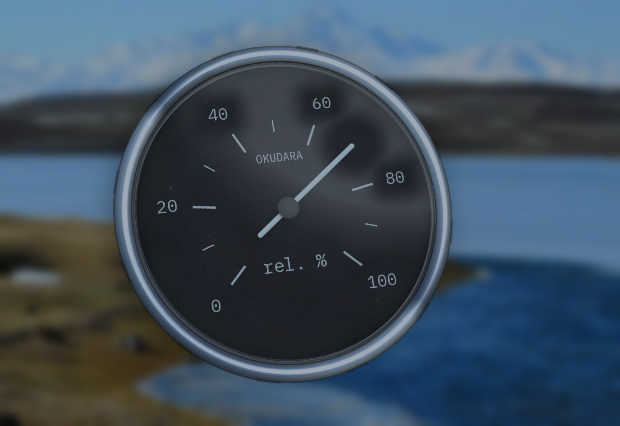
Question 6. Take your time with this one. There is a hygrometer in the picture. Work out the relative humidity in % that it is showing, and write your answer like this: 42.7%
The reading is 70%
